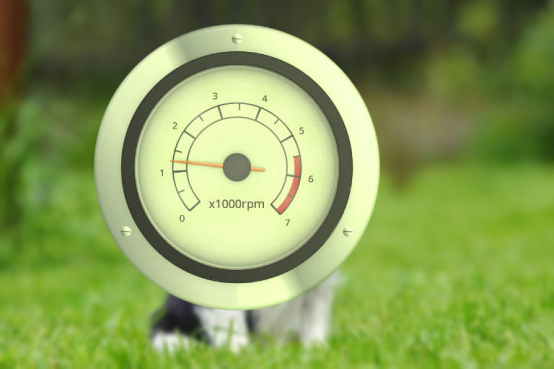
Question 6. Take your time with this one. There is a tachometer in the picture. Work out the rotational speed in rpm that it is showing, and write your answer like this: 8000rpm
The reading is 1250rpm
